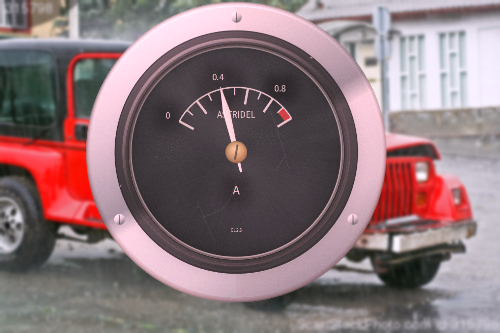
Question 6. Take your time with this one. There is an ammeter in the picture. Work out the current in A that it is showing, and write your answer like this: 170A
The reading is 0.4A
